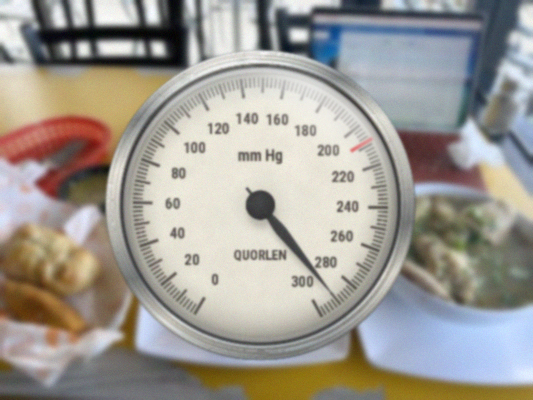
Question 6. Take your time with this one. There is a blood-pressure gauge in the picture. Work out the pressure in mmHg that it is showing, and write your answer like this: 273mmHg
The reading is 290mmHg
